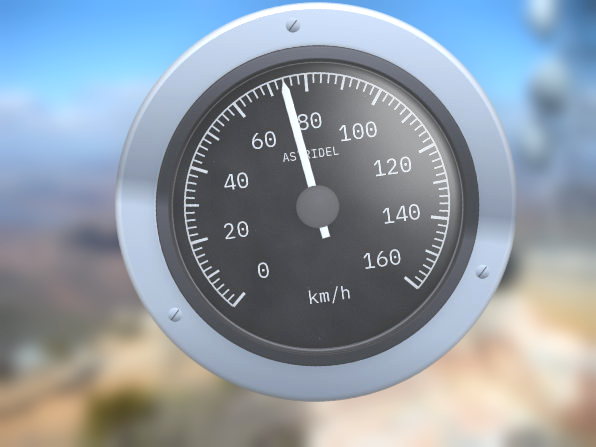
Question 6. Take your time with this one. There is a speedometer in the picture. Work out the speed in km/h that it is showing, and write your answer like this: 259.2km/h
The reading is 74km/h
